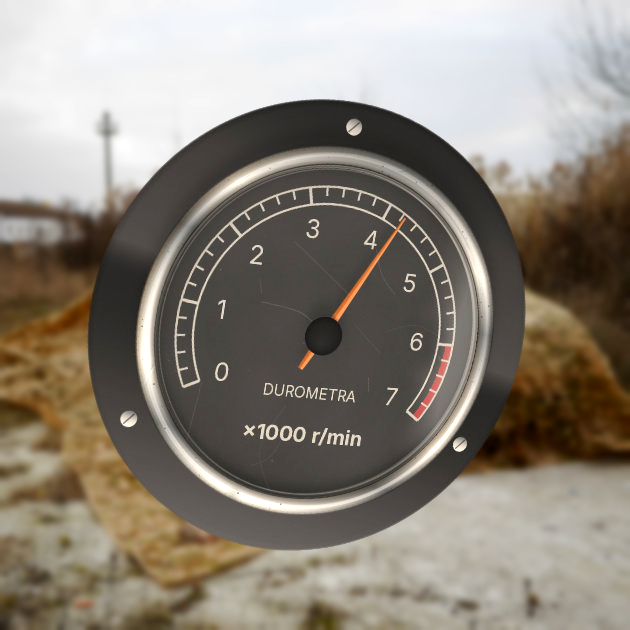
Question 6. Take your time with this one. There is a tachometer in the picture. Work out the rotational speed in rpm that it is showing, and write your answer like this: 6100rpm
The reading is 4200rpm
